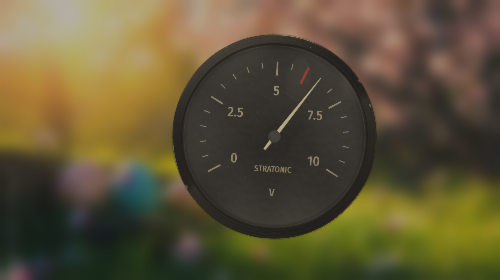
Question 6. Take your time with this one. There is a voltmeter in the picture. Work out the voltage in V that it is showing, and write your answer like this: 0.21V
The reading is 6.5V
